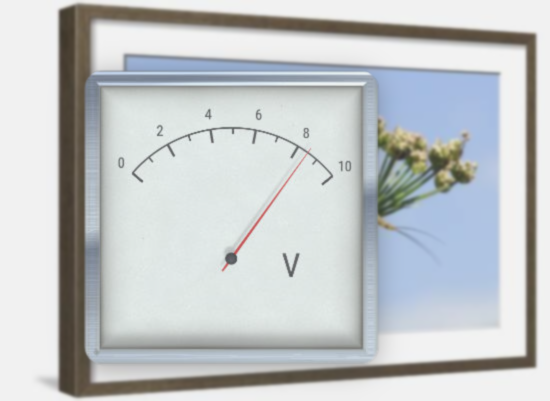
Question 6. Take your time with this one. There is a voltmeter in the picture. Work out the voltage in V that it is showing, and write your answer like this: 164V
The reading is 8.5V
